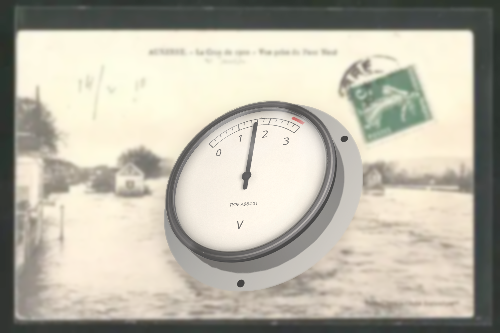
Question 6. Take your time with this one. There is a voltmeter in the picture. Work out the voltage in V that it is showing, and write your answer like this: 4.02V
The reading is 1.6V
